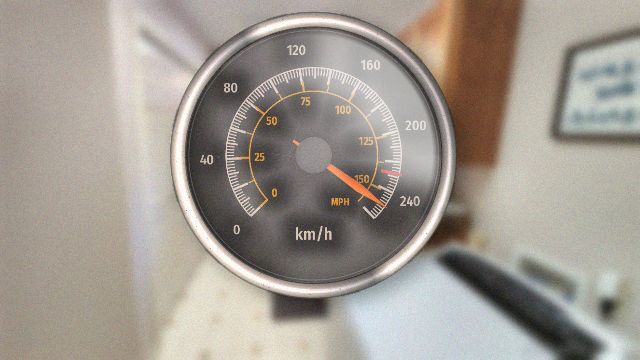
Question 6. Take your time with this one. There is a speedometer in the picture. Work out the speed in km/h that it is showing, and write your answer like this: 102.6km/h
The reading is 250km/h
